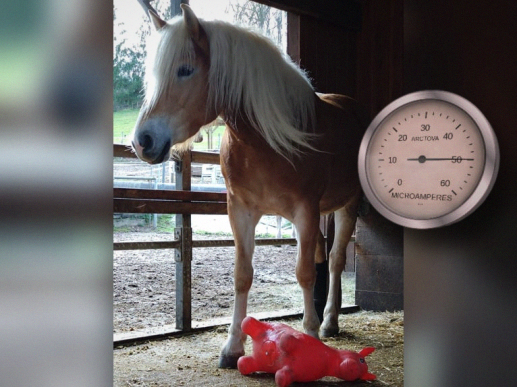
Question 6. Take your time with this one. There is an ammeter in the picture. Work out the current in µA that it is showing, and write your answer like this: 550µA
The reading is 50µA
